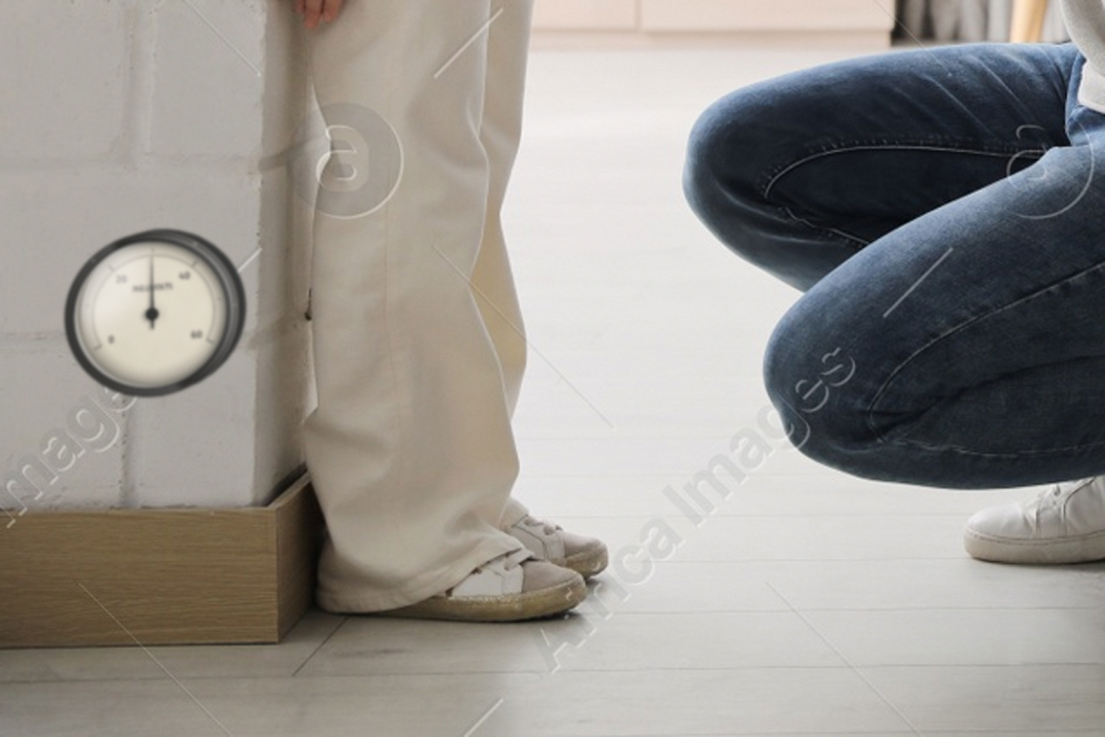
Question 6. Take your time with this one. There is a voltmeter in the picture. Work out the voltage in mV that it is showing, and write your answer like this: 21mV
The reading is 30mV
